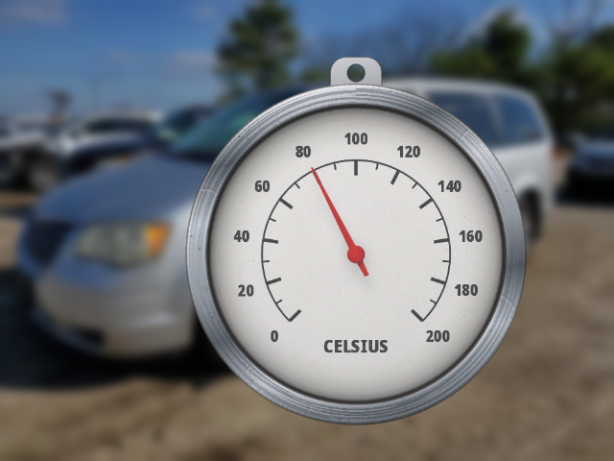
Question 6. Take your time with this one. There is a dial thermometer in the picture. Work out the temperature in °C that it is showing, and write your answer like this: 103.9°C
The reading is 80°C
